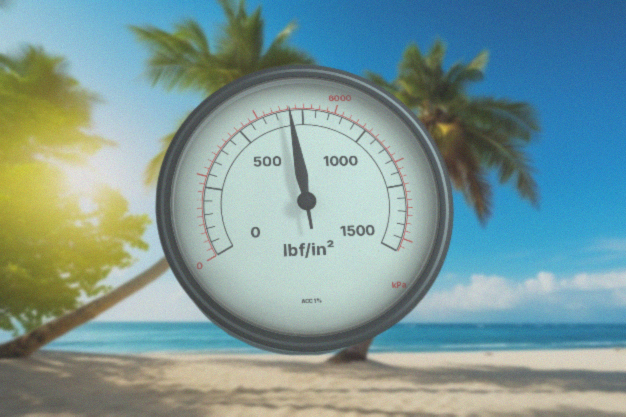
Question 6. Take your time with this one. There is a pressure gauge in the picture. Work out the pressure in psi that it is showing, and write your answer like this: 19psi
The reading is 700psi
